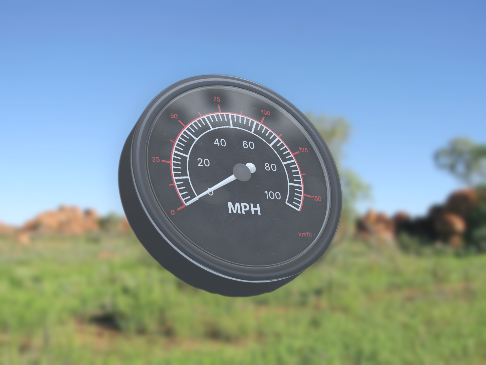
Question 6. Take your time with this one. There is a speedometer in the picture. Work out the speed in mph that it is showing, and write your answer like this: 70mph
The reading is 0mph
